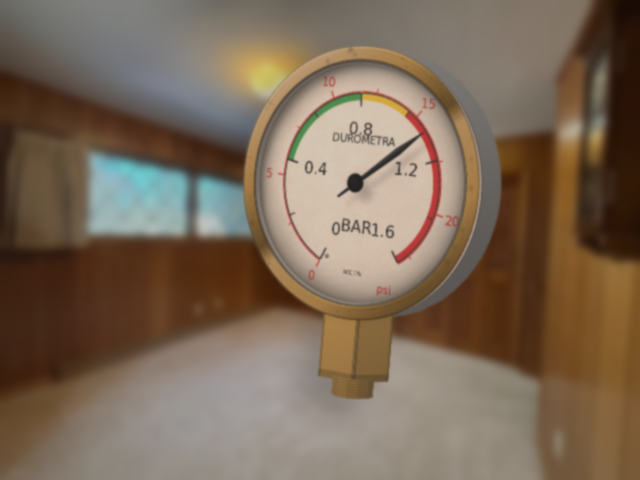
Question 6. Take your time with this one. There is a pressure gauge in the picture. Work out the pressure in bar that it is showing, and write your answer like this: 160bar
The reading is 1.1bar
